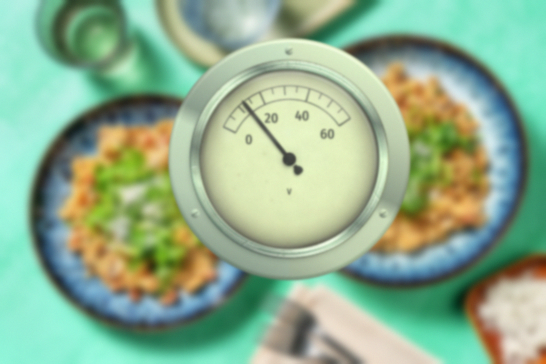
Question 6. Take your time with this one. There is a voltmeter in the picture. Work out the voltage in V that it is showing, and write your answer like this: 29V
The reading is 12.5V
